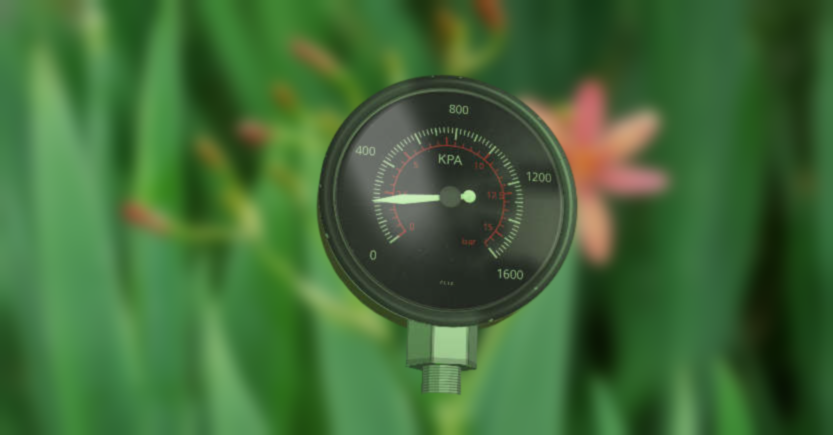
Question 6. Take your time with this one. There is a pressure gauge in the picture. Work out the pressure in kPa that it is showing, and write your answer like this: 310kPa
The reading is 200kPa
